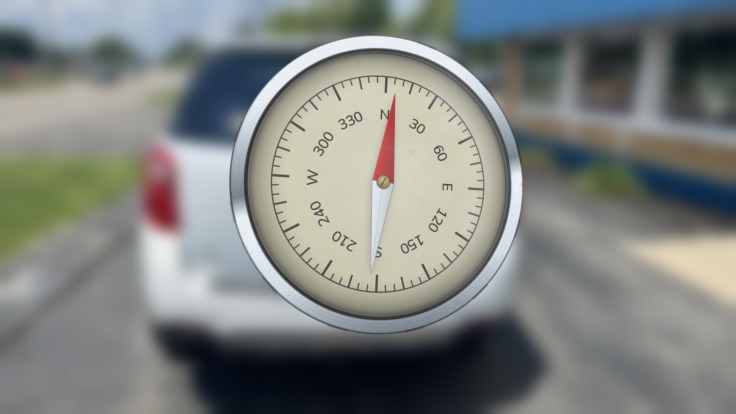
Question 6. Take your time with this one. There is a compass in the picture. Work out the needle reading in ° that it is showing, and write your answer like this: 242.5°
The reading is 5°
